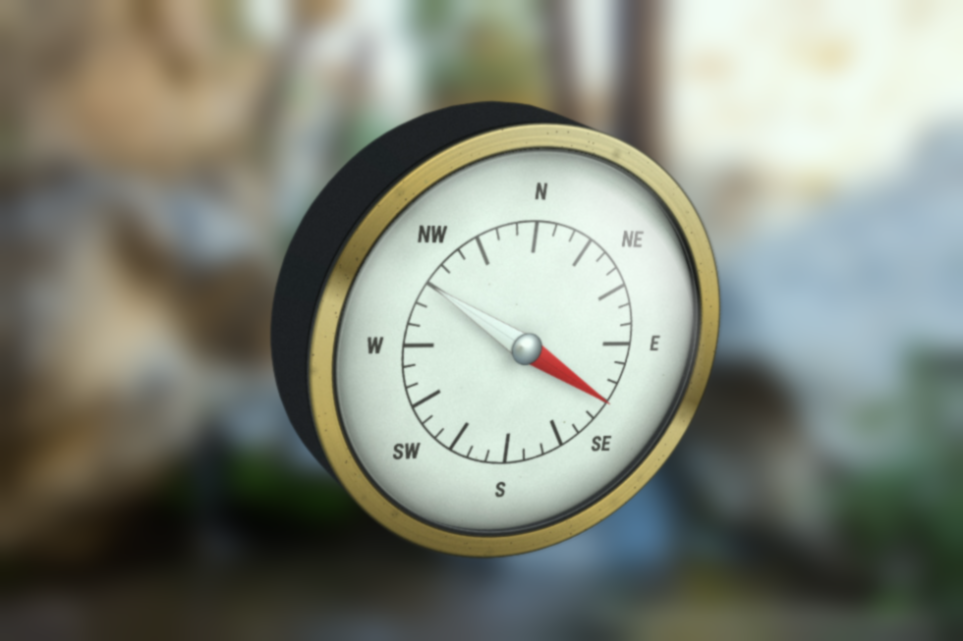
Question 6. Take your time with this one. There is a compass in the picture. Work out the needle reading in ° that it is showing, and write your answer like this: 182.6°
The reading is 120°
